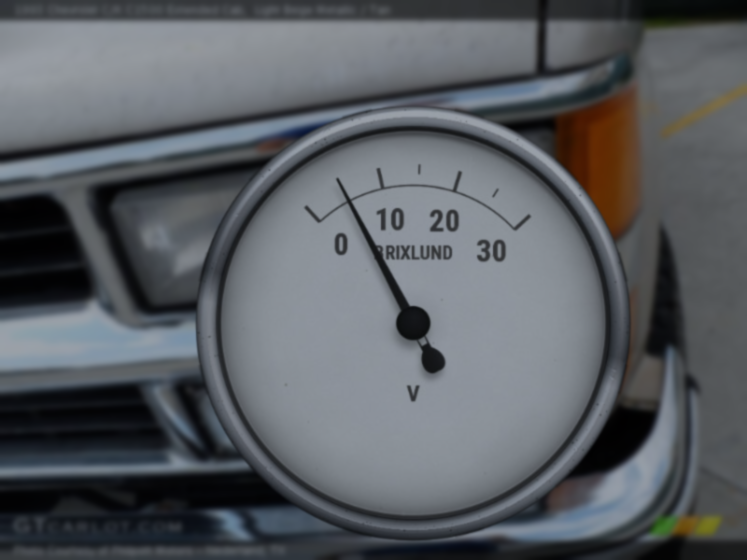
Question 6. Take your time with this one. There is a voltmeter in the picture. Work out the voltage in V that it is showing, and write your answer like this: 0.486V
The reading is 5V
